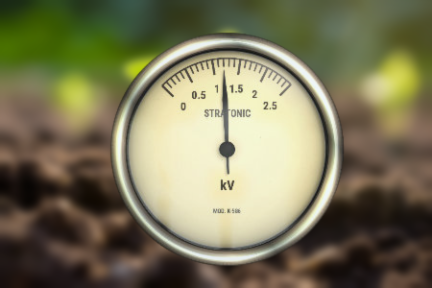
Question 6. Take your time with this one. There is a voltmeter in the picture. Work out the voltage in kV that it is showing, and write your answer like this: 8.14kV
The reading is 1.2kV
